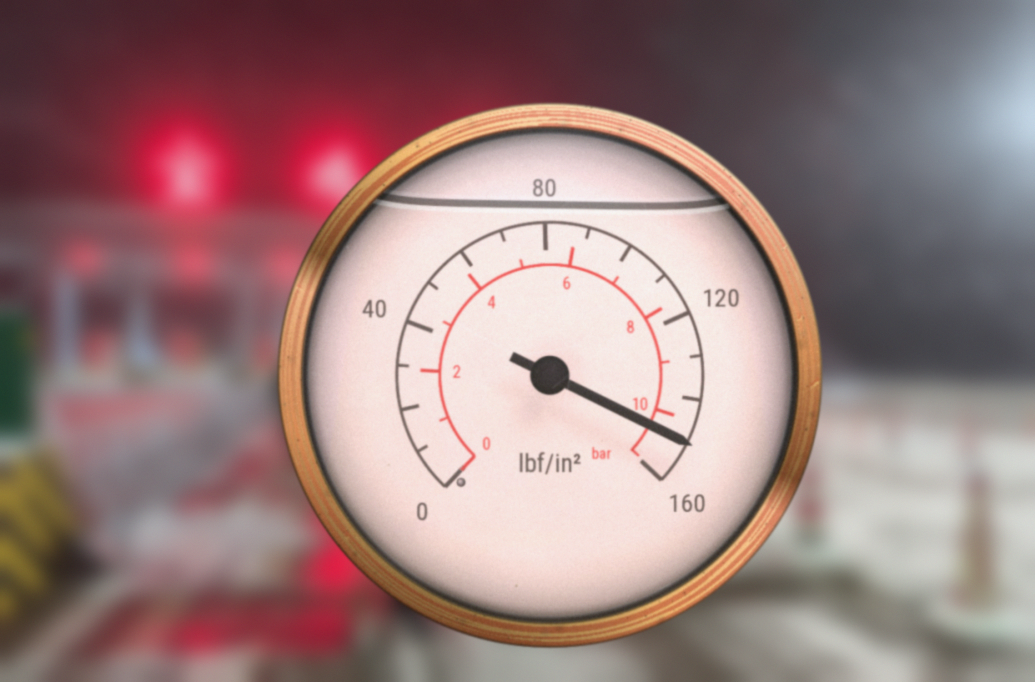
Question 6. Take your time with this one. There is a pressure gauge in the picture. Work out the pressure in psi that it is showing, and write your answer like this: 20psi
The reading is 150psi
